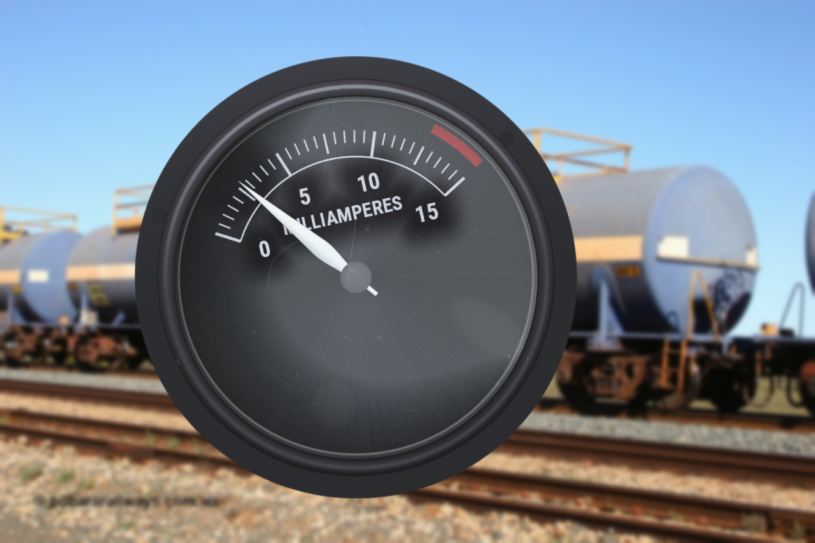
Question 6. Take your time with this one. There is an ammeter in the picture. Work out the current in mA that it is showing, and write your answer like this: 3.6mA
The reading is 2.75mA
